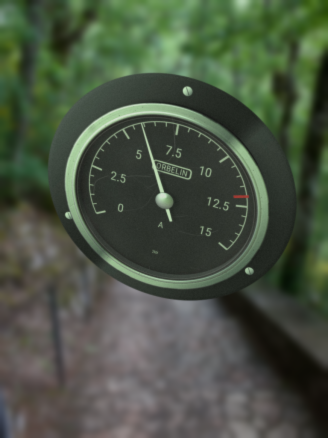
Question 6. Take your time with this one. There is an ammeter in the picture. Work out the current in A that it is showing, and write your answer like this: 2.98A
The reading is 6A
